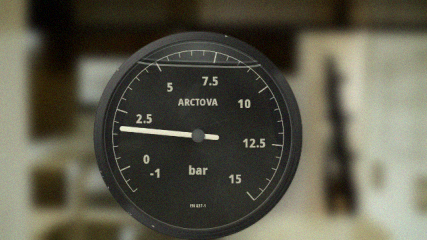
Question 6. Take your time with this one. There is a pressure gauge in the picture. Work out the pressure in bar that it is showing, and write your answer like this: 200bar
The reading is 1.75bar
